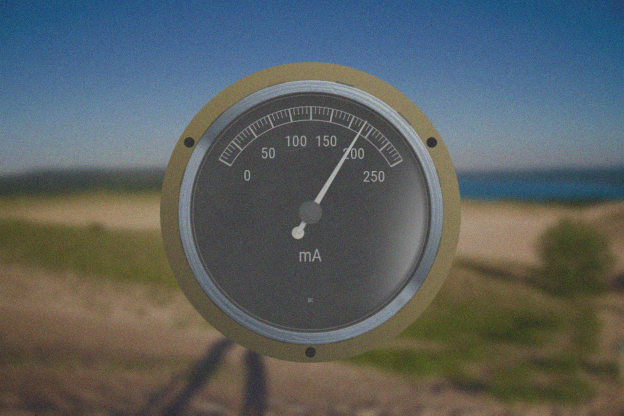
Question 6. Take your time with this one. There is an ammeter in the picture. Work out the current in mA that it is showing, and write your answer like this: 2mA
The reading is 190mA
